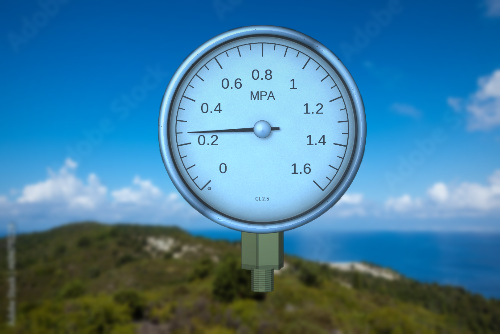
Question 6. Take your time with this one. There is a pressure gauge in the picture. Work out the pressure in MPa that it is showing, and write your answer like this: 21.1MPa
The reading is 0.25MPa
